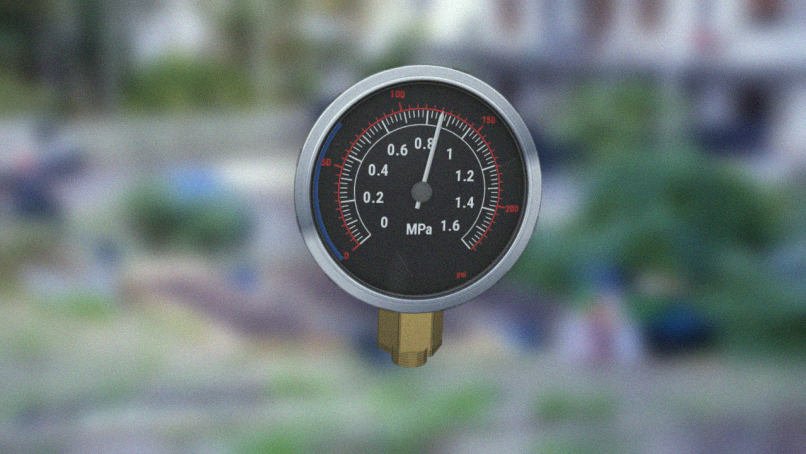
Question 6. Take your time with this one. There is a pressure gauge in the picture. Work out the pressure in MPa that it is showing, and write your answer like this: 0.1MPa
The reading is 0.86MPa
